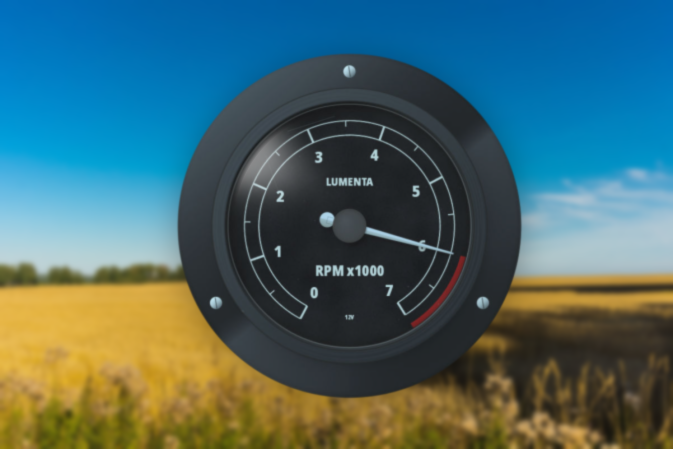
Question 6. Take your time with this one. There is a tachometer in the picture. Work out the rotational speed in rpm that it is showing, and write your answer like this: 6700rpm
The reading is 6000rpm
